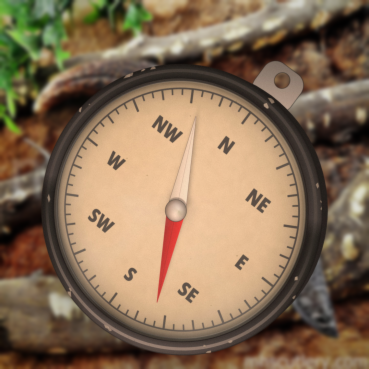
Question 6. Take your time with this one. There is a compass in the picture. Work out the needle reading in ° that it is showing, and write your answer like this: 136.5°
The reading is 155°
